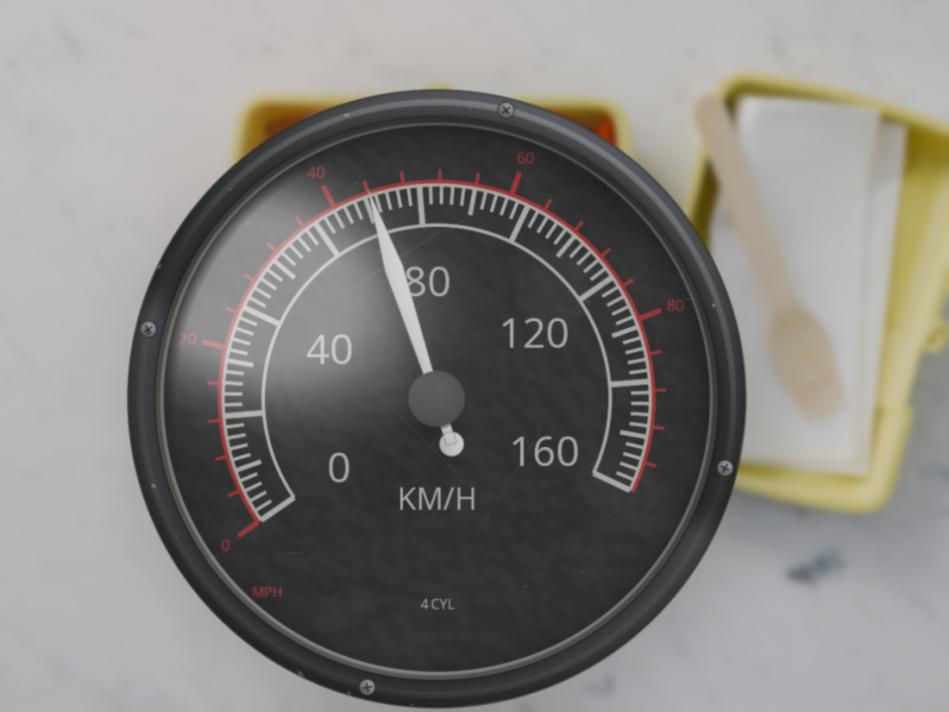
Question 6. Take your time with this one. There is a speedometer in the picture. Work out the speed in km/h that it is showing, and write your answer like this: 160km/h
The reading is 71km/h
